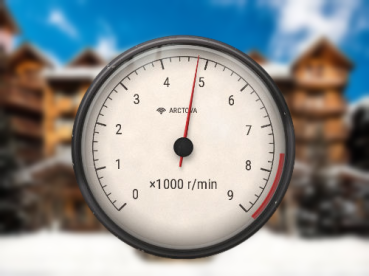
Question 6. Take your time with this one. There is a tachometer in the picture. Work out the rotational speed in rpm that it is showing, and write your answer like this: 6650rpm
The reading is 4800rpm
